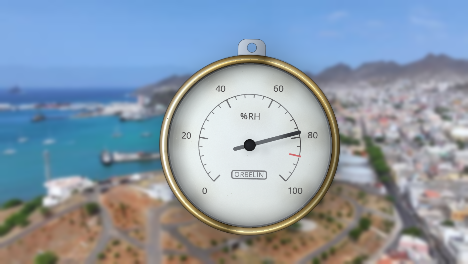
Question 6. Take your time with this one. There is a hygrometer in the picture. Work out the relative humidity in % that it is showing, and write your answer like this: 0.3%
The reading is 78%
